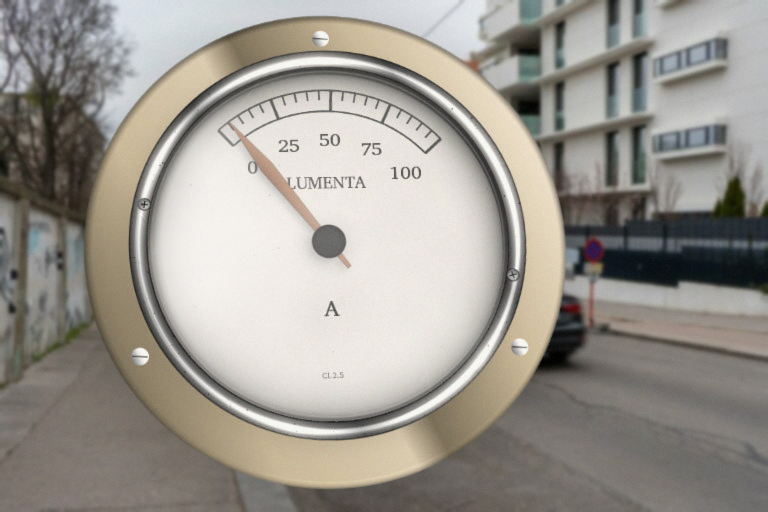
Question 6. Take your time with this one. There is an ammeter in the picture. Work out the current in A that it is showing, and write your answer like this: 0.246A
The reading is 5A
